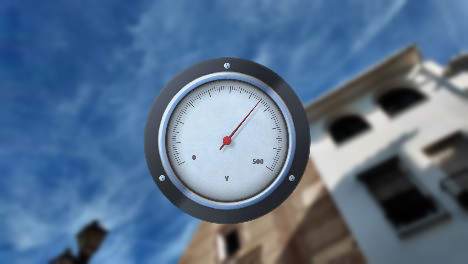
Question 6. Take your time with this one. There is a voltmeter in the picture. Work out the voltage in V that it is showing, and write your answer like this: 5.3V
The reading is 325V
